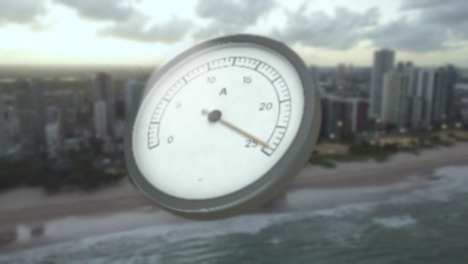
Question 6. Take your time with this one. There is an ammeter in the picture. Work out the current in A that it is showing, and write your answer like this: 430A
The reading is 24.5A
